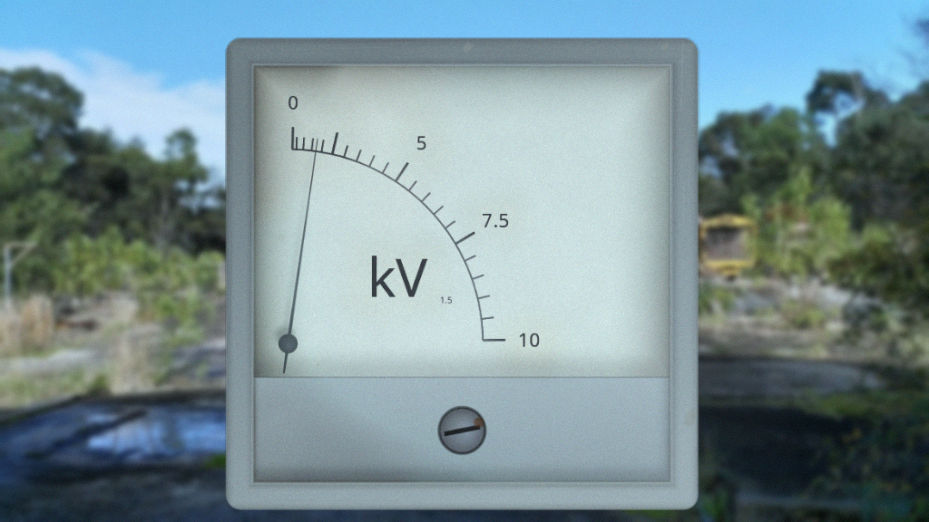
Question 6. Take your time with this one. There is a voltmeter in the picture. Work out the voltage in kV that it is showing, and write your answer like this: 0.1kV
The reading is 1.75kV
